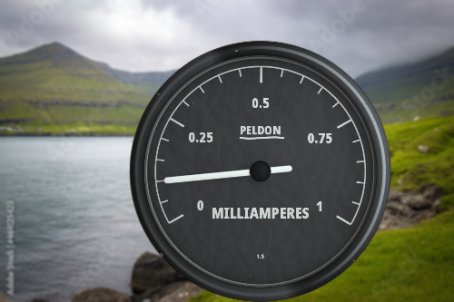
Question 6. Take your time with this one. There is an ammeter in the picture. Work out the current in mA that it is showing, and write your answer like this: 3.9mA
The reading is 0.1mA
